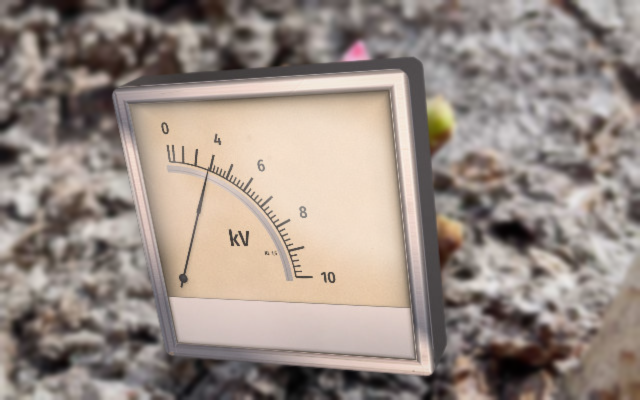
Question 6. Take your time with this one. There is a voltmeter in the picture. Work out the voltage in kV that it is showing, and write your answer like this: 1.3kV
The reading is 4kV
